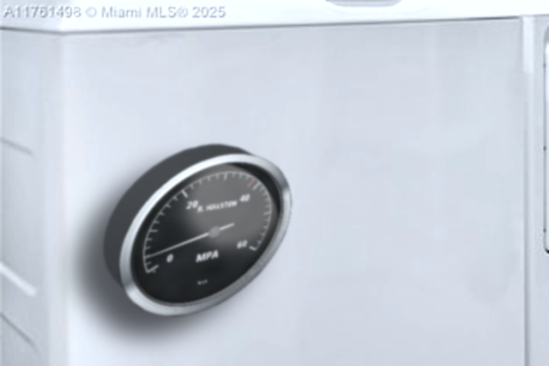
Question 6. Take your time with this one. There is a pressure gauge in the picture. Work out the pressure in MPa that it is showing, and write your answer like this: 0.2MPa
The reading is 4MPa
